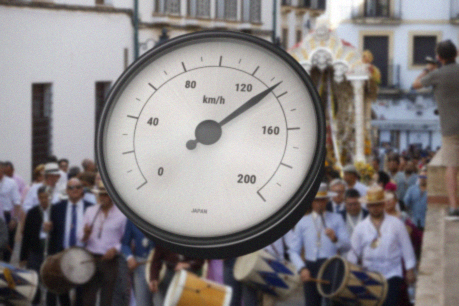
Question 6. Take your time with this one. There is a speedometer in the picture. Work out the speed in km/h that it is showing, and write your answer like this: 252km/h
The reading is 135km/h
